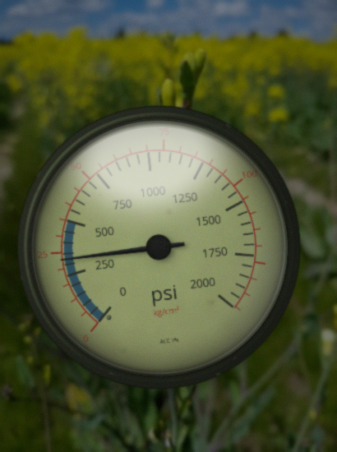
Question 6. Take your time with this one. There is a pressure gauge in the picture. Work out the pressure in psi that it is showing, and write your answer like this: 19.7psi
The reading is 325psi
